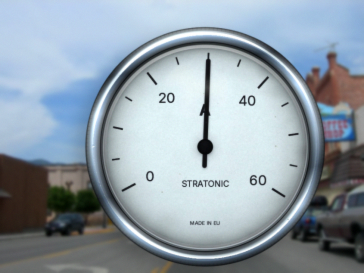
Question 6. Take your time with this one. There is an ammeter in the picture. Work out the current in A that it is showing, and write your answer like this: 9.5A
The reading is 30A
